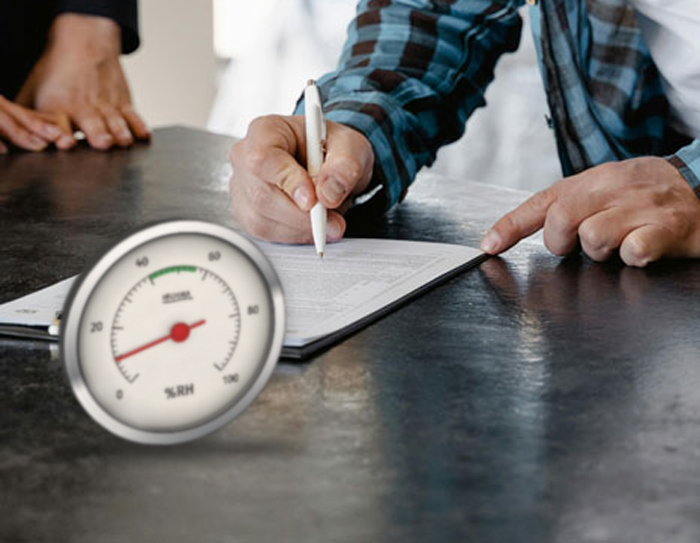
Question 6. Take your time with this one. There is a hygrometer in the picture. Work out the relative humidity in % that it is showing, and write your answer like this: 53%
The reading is 10%
